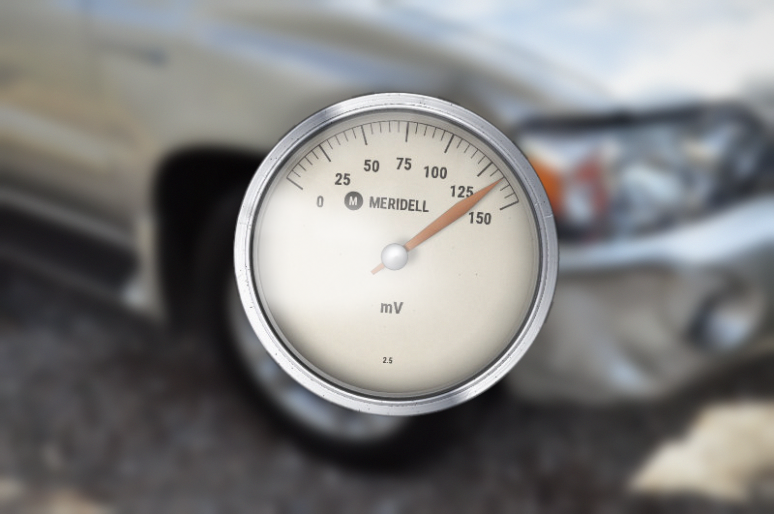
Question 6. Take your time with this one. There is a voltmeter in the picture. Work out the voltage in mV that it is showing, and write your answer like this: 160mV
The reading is 135mV
